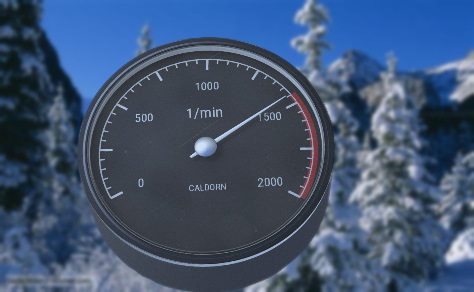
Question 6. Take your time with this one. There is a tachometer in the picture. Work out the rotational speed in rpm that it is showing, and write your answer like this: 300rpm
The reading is 1450rpm
